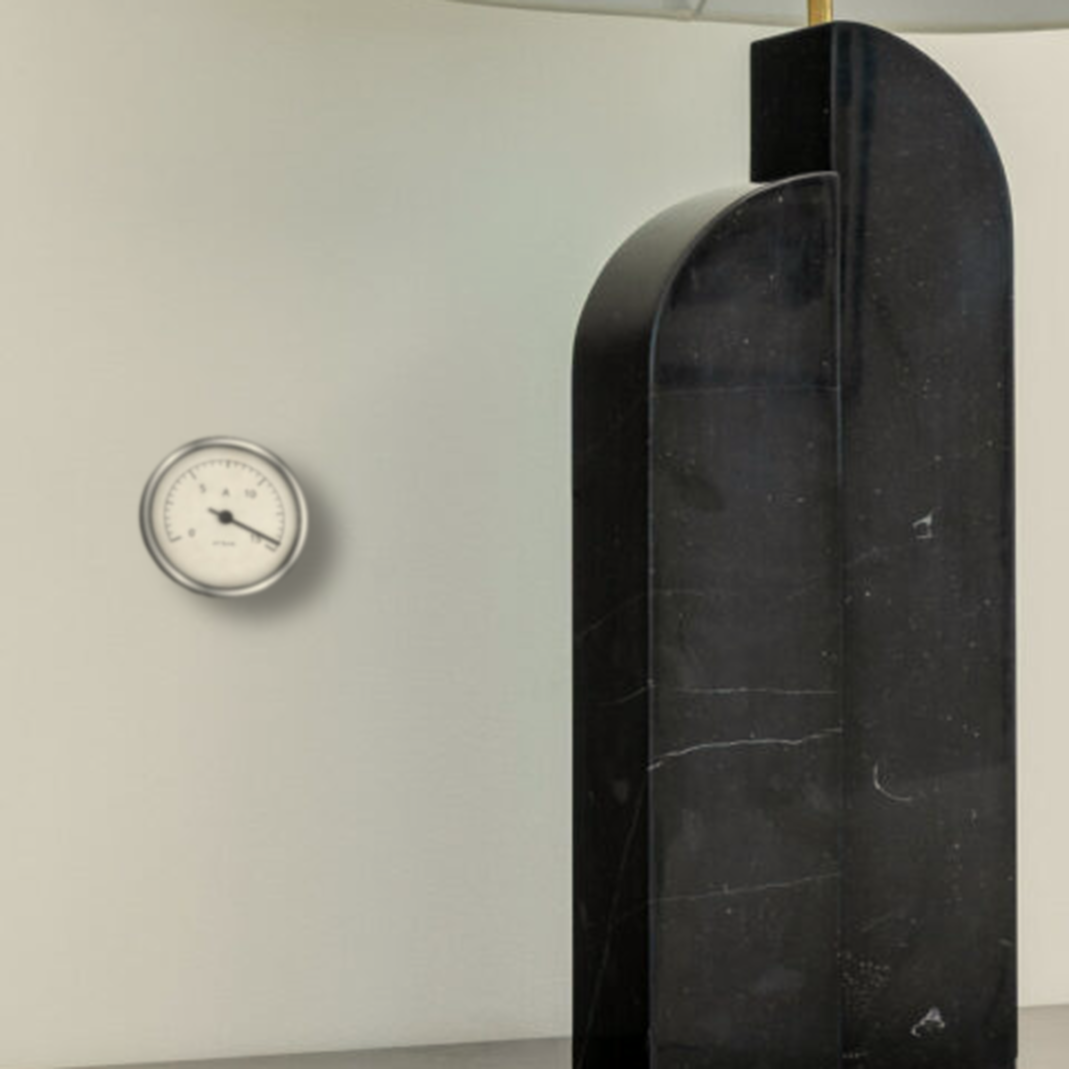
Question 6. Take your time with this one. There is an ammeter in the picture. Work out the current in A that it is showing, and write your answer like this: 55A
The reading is 14.5A
